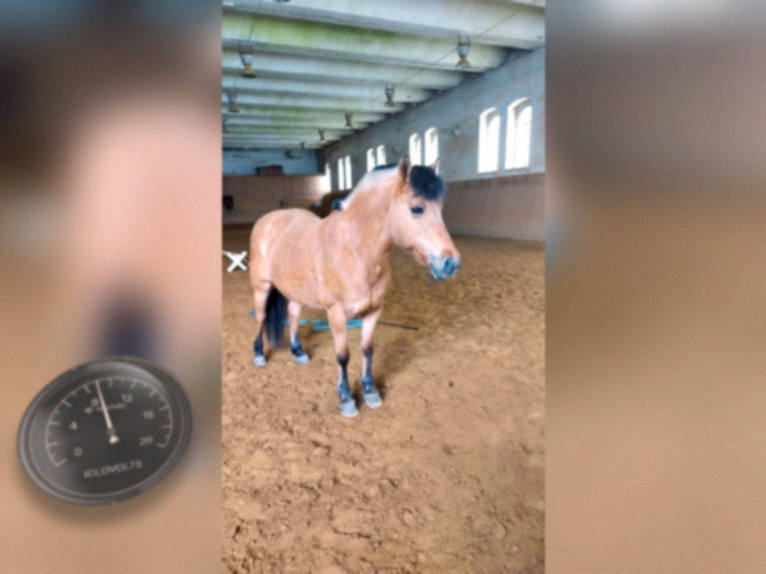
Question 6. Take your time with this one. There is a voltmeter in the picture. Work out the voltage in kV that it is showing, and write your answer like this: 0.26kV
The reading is 9kV
